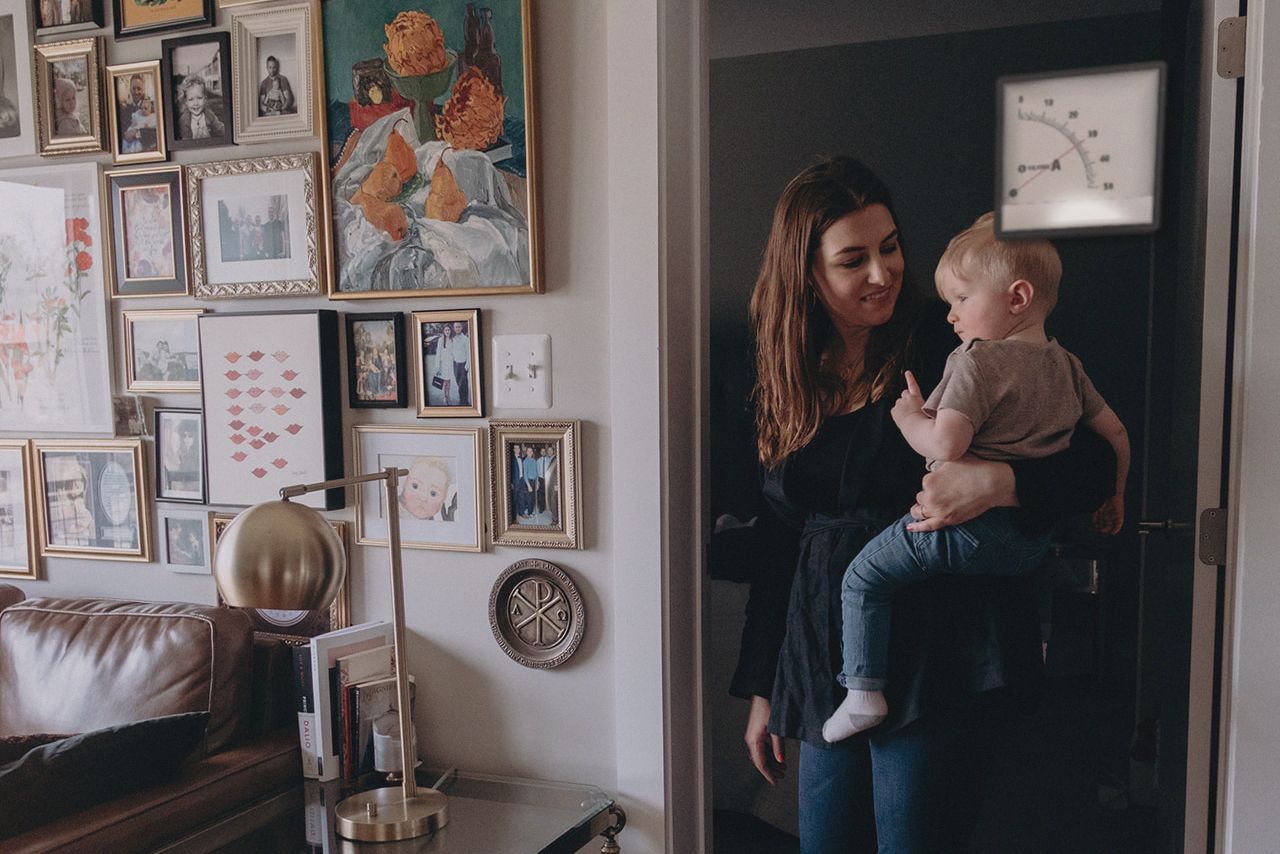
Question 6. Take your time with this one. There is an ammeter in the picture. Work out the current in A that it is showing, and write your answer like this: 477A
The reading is 30A
